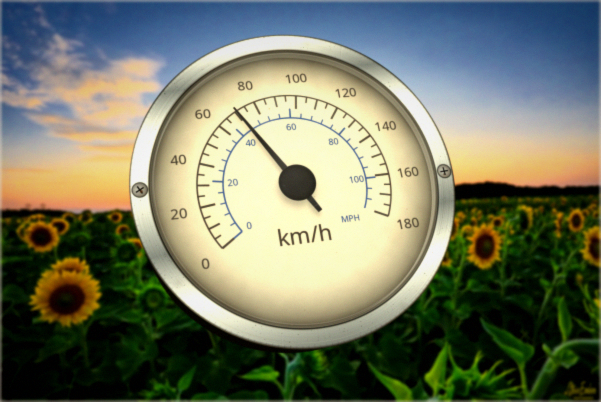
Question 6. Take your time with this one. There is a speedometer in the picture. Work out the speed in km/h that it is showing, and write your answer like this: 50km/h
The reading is 70km/h
